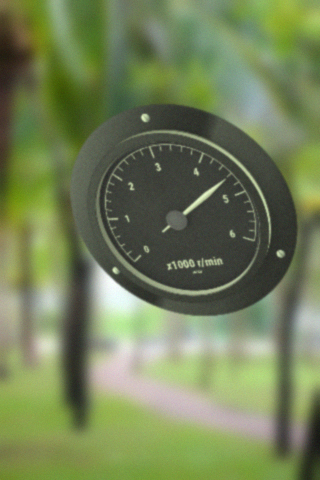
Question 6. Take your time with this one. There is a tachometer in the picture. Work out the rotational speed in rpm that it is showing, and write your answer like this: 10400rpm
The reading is 4600rpm
